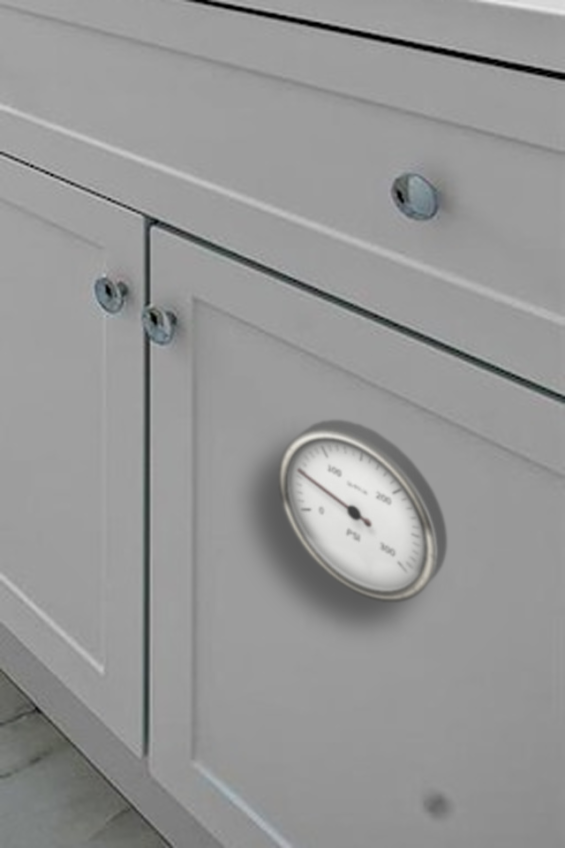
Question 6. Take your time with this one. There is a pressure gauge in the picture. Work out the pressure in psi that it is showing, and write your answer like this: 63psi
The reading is 50psi
